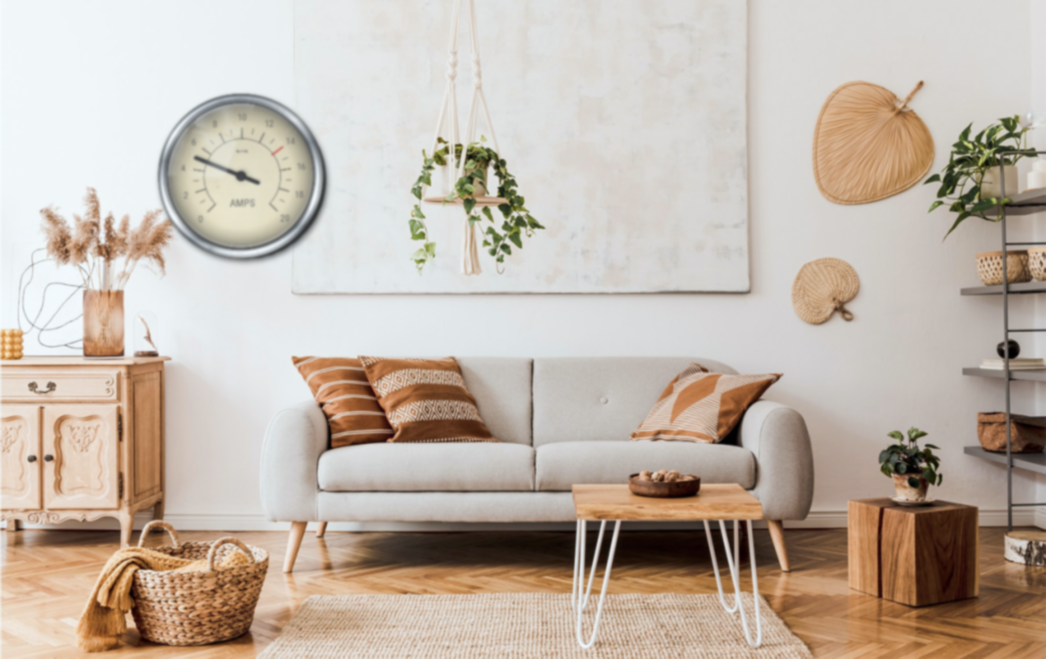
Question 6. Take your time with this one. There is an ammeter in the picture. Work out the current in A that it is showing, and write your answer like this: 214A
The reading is 5A
